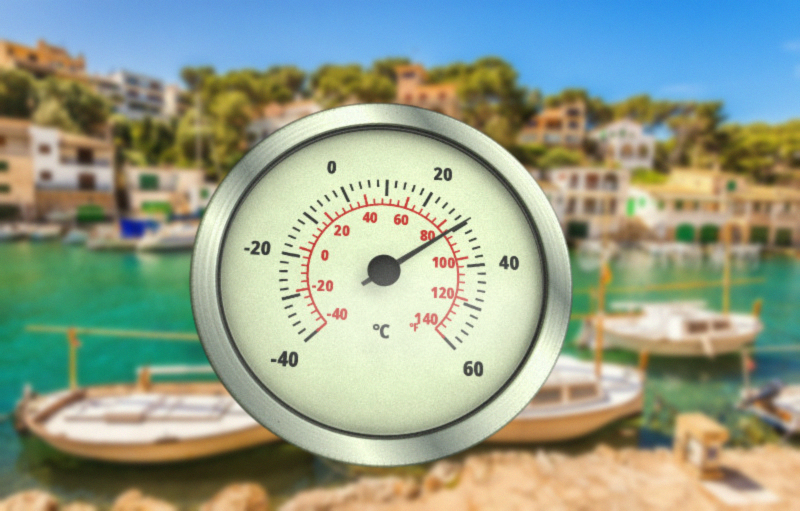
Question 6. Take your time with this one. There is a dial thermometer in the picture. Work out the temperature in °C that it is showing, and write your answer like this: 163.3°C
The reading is 30°C
